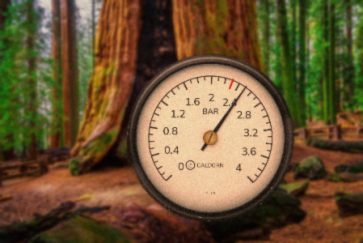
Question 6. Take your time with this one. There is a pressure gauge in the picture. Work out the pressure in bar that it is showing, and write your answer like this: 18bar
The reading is 2.5bar
